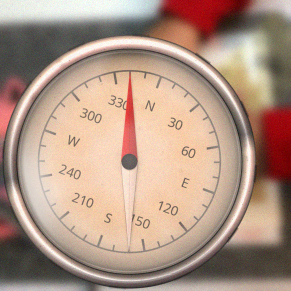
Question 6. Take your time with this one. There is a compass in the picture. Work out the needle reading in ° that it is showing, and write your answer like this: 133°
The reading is 340°
